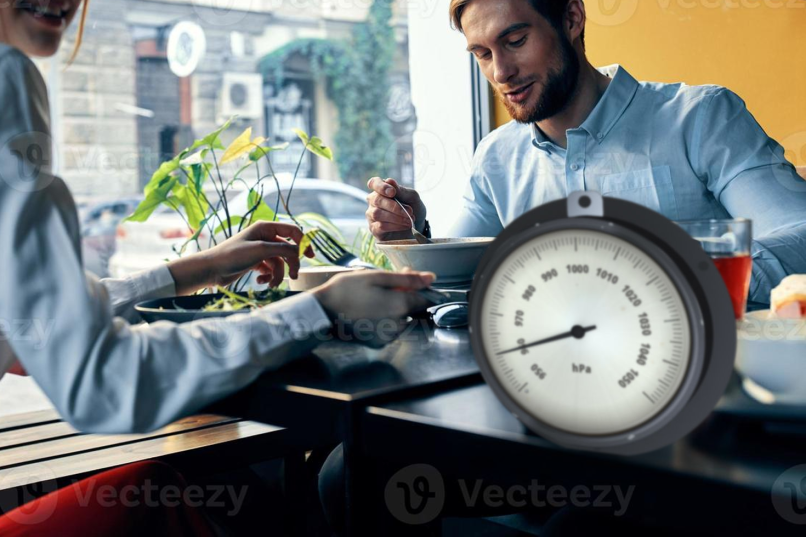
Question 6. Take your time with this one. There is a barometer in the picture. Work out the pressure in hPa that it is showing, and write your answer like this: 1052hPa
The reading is 960hPa
